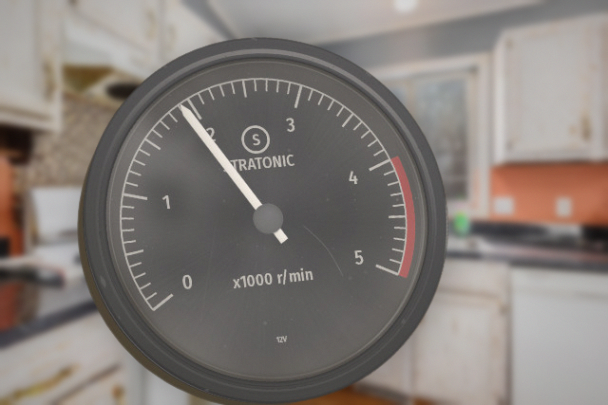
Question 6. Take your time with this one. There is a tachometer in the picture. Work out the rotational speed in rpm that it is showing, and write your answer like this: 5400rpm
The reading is 1900rpm
